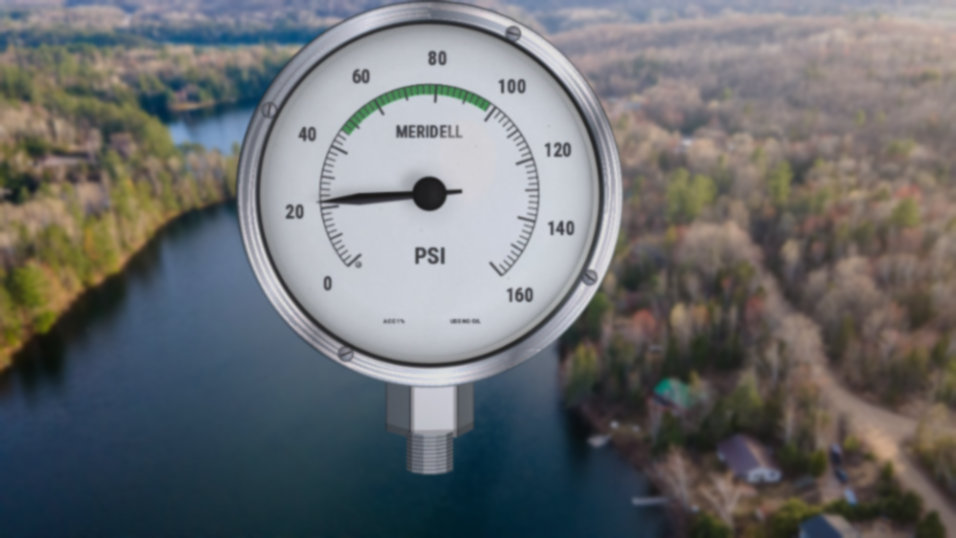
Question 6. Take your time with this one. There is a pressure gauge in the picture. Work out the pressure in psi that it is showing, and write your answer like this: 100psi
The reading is 22psi
